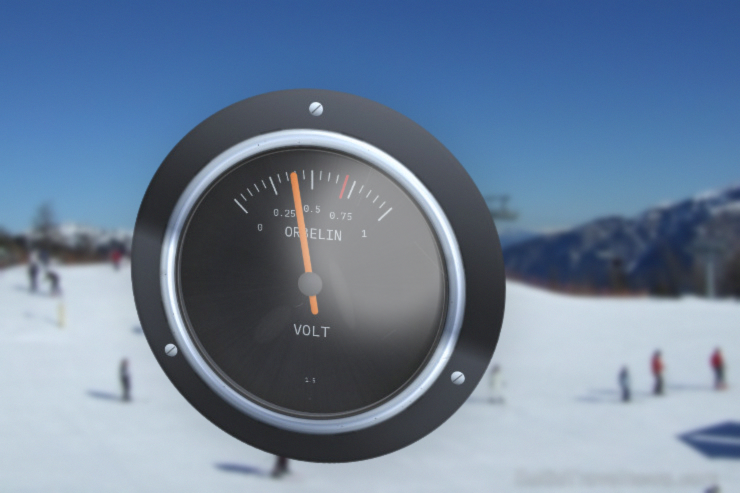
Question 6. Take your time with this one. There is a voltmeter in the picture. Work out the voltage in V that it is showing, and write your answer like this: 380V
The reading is 0.4V
